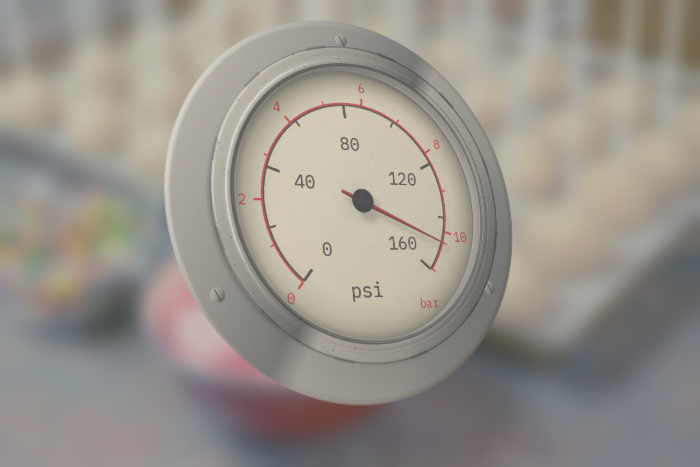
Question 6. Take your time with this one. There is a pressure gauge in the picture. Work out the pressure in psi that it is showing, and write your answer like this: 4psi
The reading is 150psi
